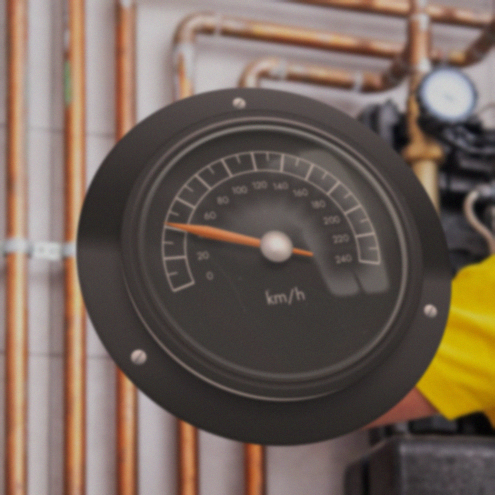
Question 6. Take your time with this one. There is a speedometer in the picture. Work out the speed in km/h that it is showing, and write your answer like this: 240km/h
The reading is 40km/h
